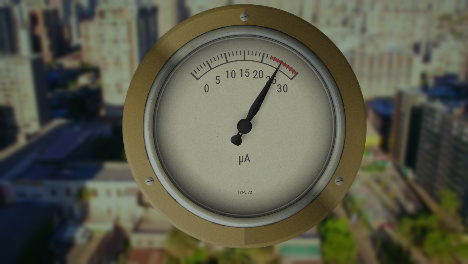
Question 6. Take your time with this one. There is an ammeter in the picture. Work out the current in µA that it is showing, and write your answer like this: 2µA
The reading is 25µA
